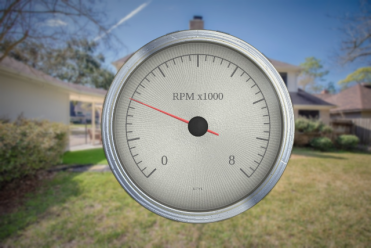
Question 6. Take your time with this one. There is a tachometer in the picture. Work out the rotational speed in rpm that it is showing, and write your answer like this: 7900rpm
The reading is 2000rpm
